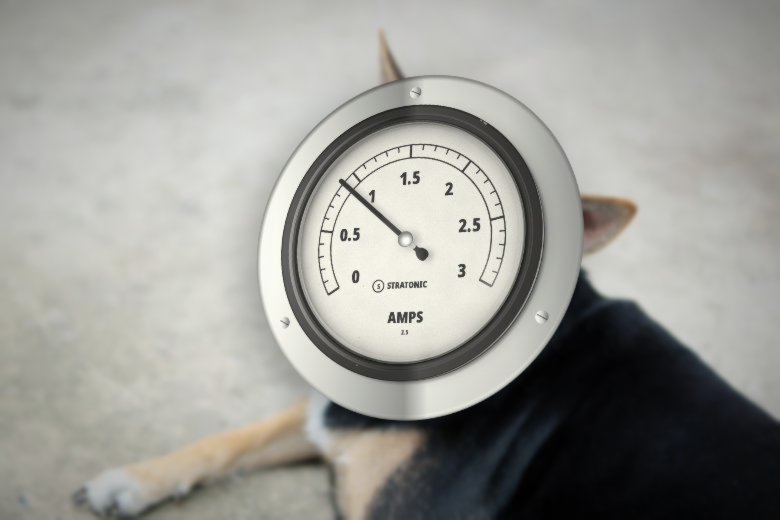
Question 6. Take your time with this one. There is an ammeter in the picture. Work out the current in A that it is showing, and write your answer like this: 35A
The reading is 0.9A
